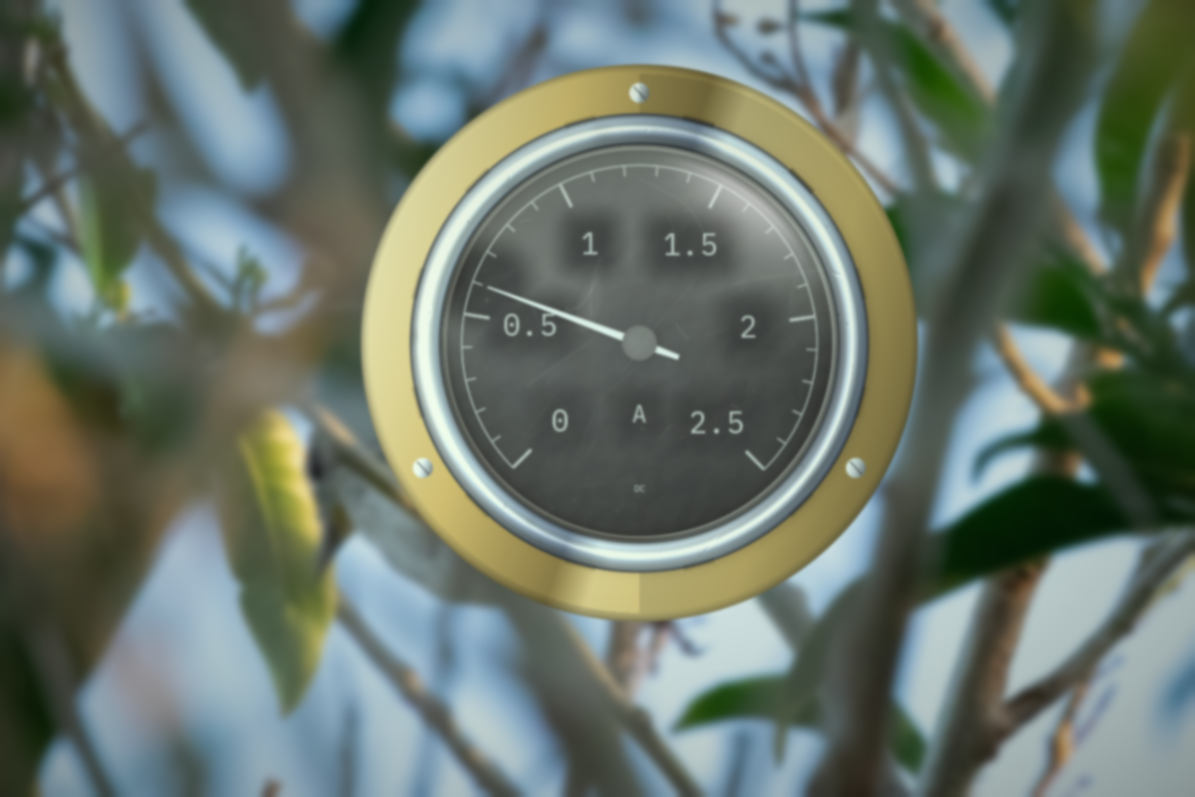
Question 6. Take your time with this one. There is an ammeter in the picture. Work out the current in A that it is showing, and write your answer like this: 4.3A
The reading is 0.6A
